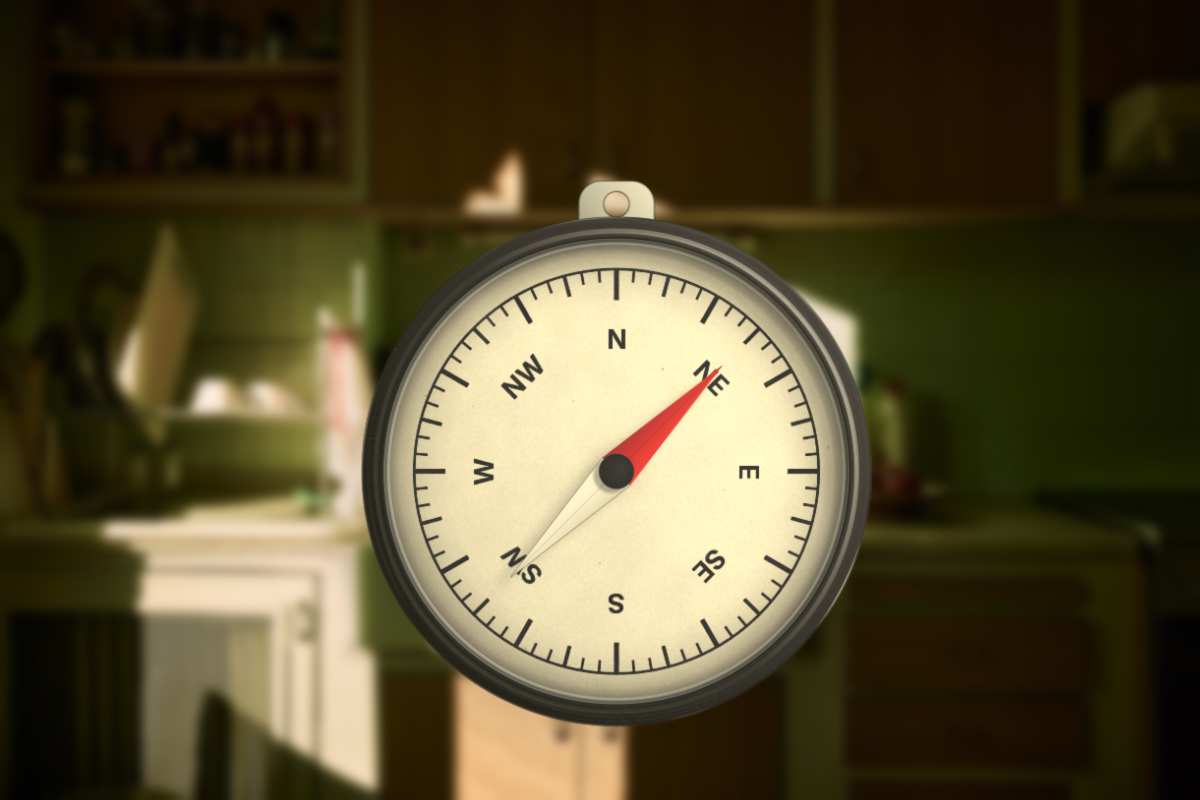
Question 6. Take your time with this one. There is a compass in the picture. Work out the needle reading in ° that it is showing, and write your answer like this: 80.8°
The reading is 45°
